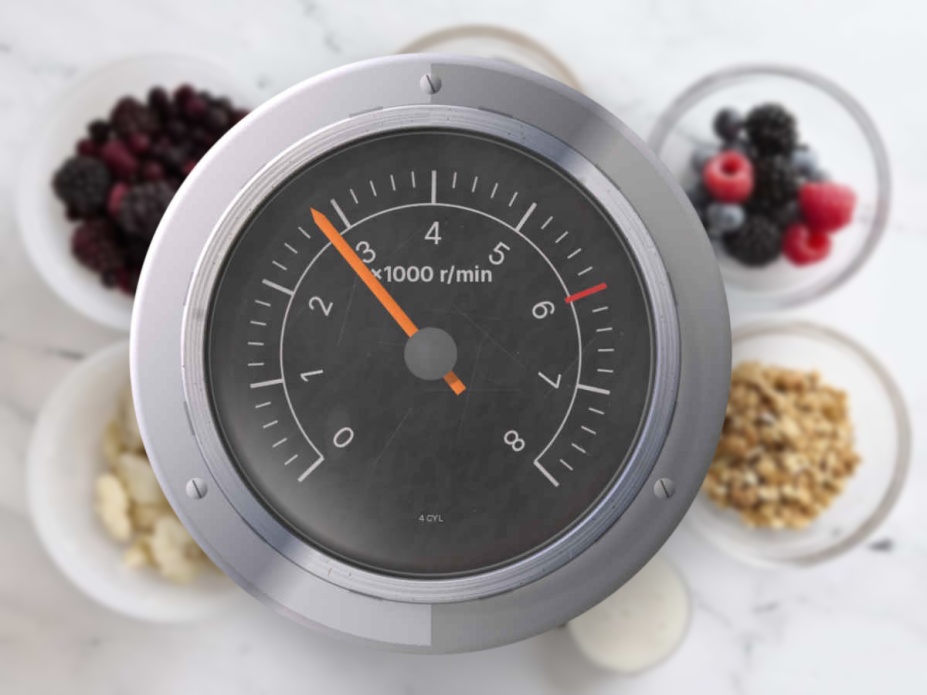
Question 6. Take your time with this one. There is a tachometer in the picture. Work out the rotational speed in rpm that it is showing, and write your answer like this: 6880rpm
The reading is 2800rpm
